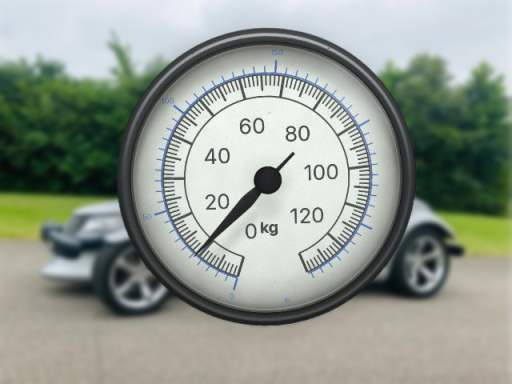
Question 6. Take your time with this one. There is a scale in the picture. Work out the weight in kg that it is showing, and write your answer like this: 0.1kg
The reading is 11kg
